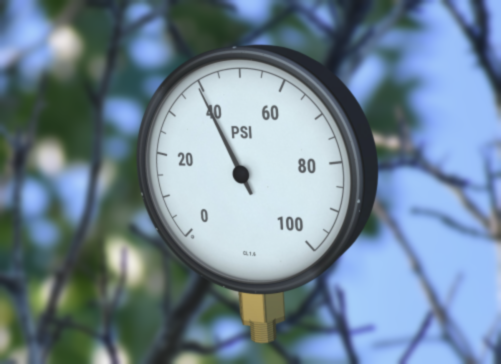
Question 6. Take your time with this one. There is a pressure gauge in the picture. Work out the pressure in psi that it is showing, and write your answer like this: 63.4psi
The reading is 40psi
